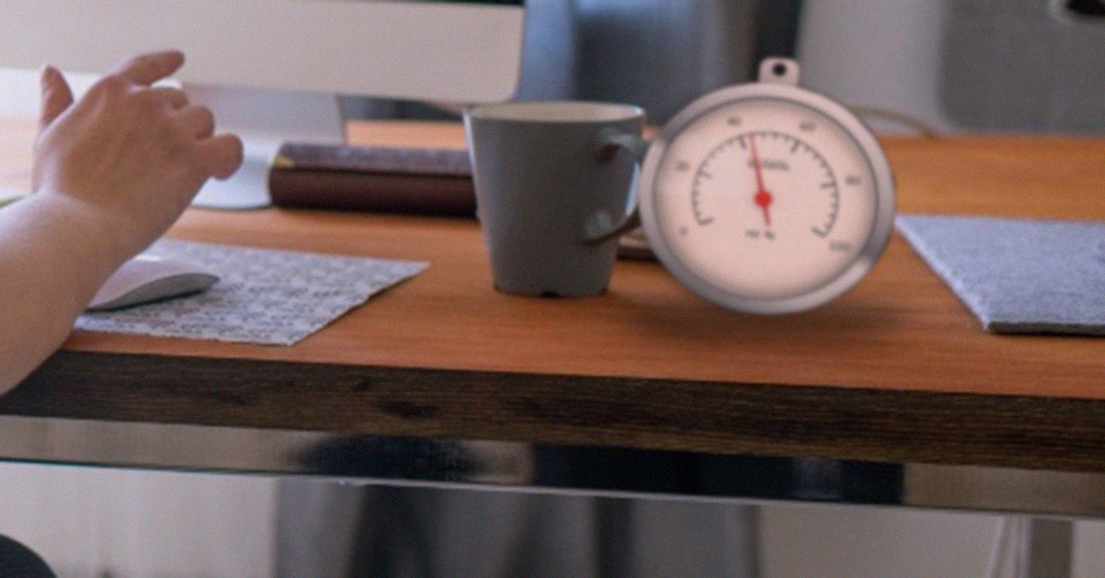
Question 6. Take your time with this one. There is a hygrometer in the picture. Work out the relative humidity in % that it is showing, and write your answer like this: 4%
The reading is 44%
